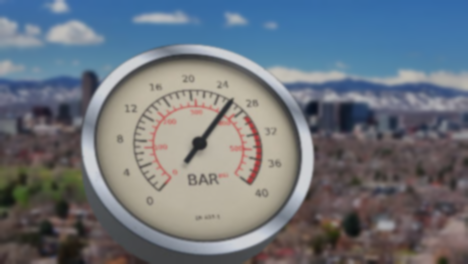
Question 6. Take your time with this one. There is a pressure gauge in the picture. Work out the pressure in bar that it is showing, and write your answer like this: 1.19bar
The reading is 26bar
